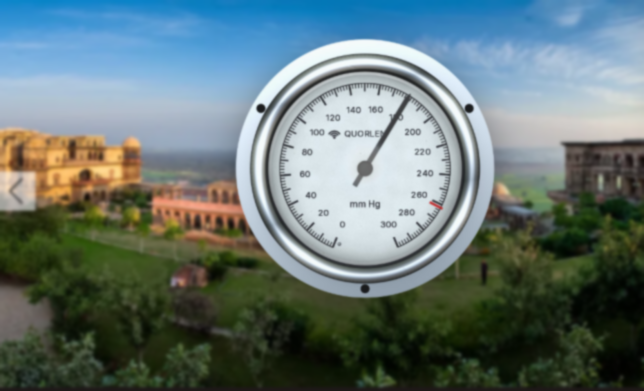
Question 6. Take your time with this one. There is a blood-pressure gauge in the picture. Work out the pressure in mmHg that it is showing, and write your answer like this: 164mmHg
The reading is 180mmHg
